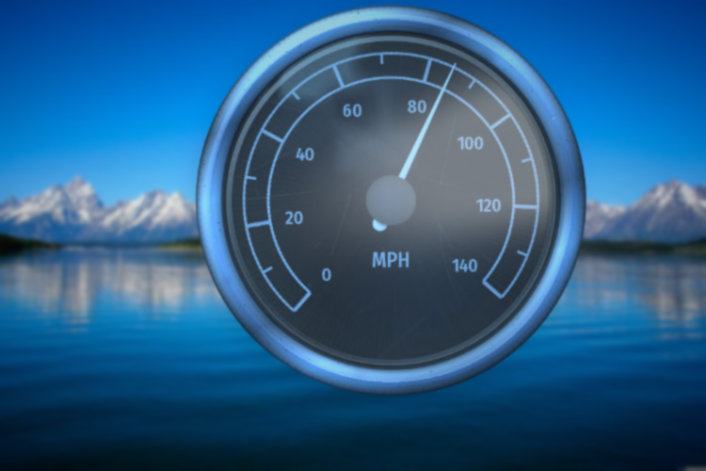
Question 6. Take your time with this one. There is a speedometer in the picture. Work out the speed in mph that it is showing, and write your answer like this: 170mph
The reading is 85mph
